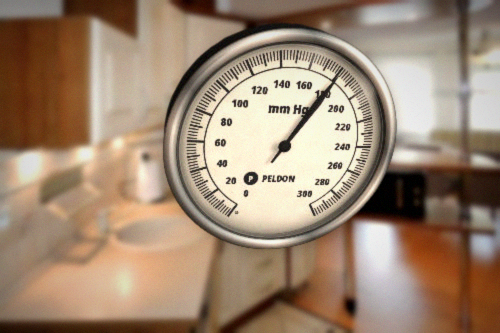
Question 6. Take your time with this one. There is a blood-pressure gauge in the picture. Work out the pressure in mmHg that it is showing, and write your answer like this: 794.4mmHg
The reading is 180mmHg
